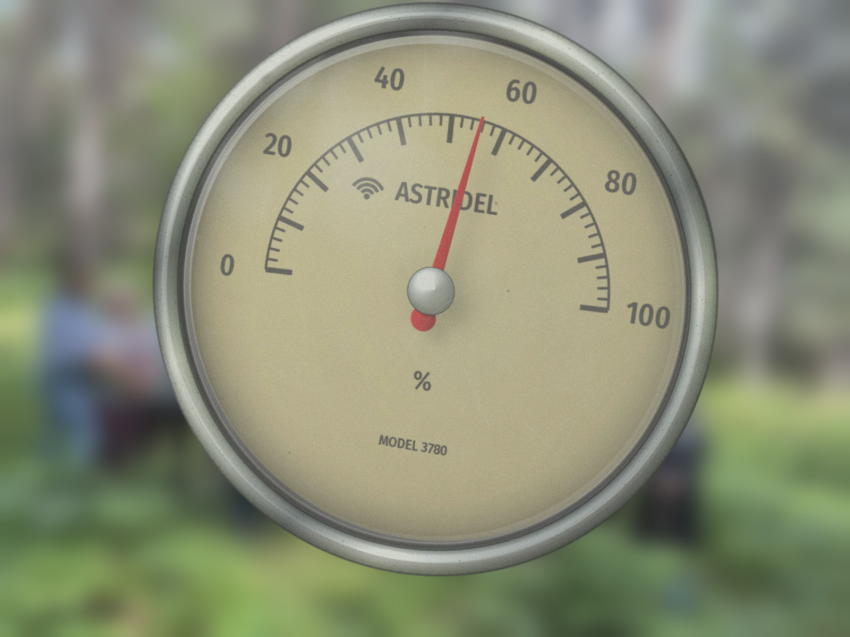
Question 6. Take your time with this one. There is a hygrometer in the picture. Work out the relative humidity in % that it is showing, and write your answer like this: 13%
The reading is 56%
